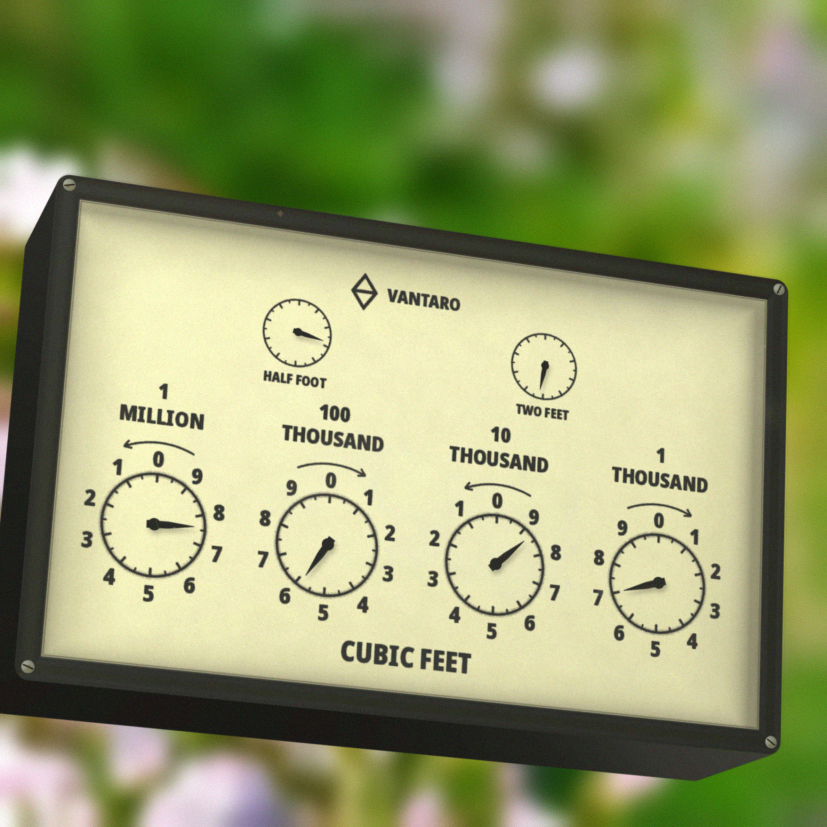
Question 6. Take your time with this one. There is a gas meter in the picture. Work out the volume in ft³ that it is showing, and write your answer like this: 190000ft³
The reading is 758700ft³
